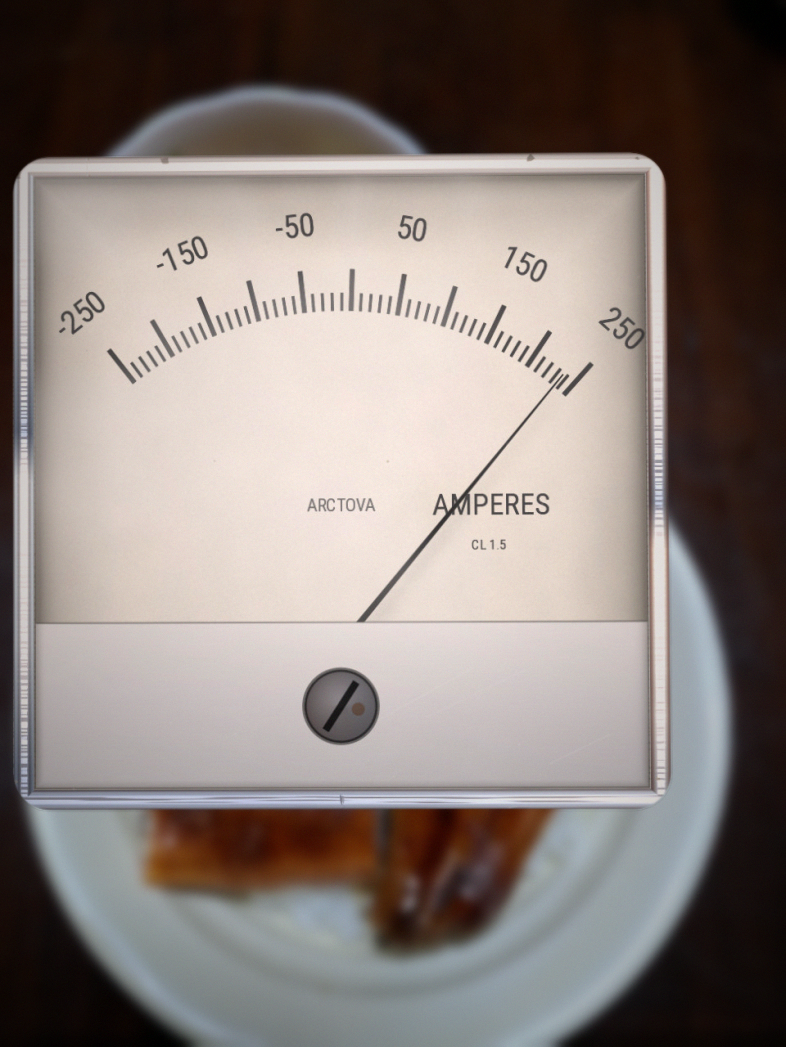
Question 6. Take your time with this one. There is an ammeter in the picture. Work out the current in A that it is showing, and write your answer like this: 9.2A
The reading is 235A
